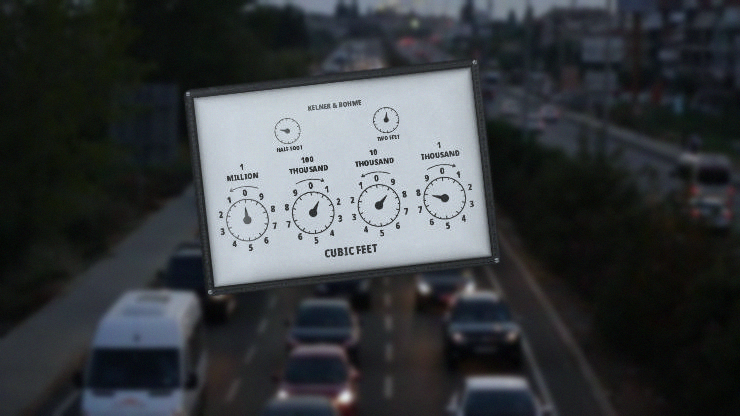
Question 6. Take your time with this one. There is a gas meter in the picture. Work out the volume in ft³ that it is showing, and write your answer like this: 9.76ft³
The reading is 8800ft³
